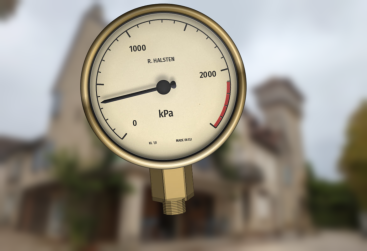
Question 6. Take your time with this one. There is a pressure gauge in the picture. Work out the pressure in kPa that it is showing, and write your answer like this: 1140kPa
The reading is 350kPa
